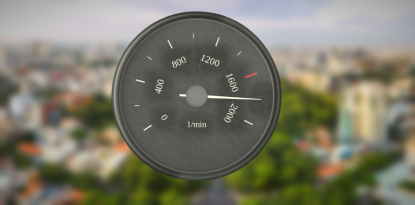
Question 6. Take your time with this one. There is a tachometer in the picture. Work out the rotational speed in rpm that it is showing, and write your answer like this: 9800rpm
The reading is 1800rpm
